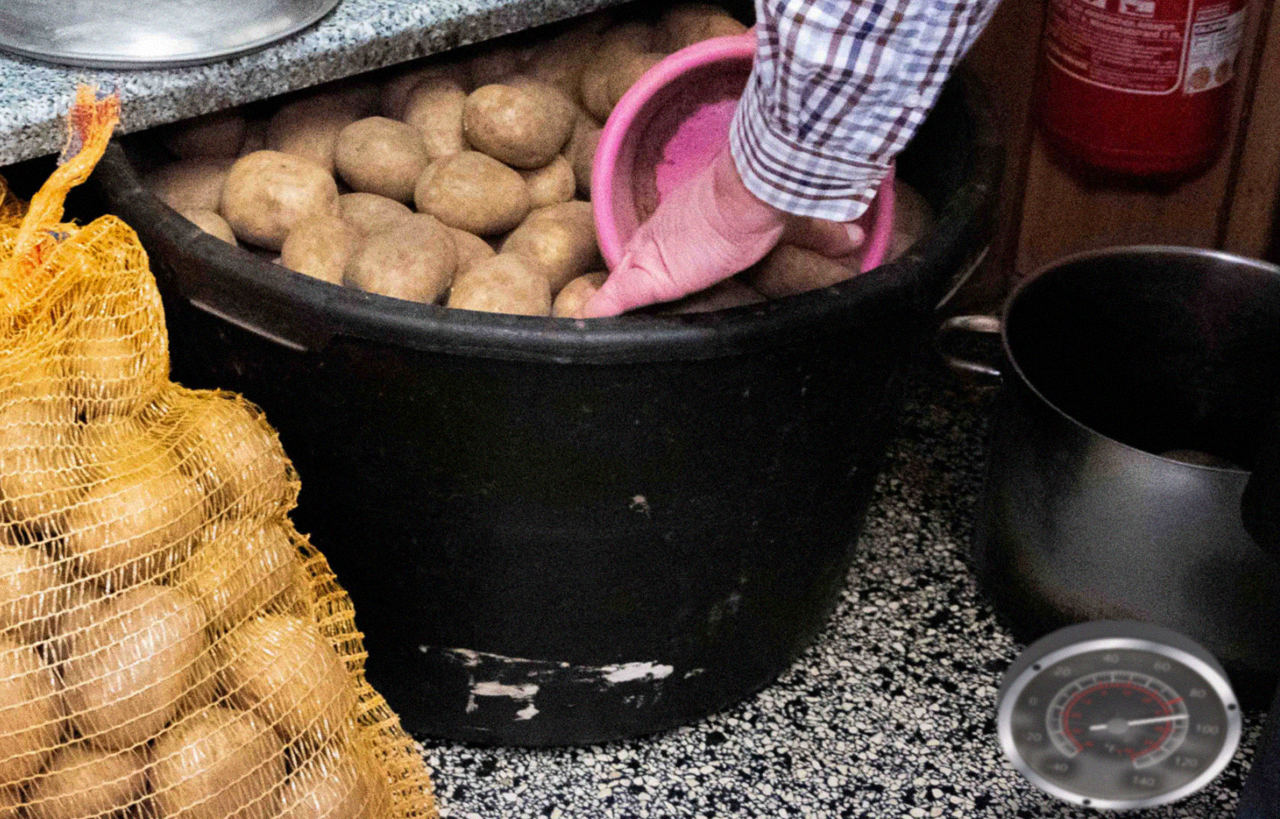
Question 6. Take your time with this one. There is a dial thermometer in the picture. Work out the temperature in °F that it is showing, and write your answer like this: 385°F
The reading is 90°F
